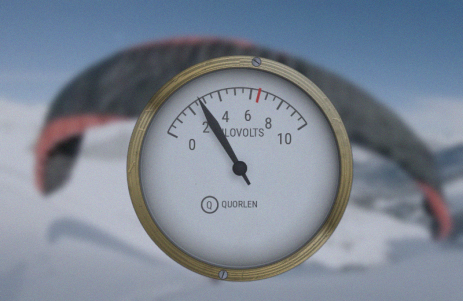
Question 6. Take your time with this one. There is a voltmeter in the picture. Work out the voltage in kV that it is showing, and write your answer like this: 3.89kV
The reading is 2.75kV
